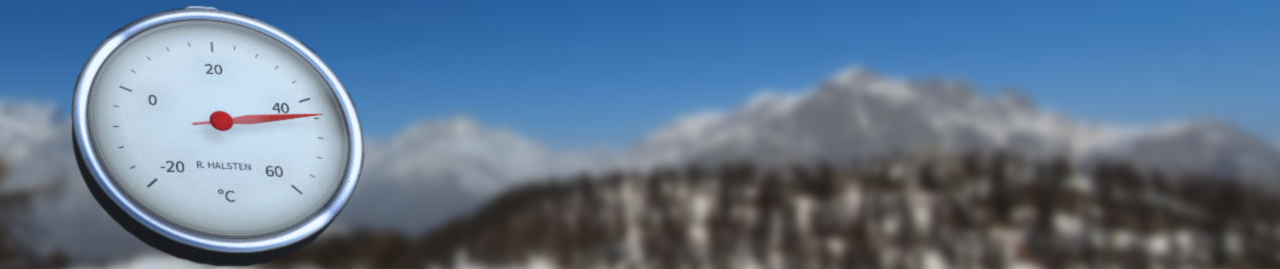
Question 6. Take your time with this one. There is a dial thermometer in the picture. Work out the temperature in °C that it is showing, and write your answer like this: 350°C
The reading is 44°C
